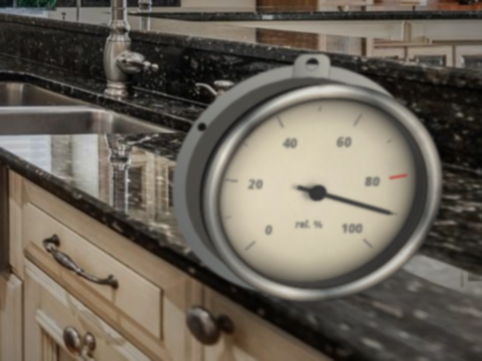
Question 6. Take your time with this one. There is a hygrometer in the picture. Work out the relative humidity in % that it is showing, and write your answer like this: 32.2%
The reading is 90%
